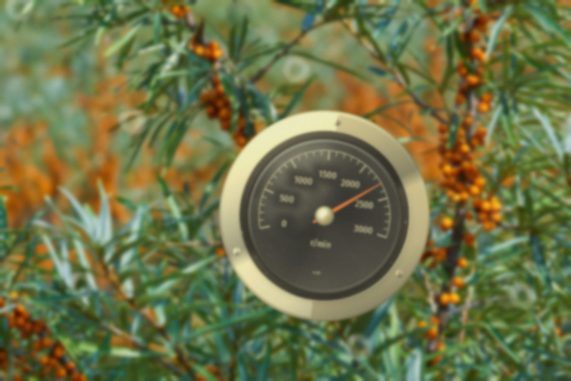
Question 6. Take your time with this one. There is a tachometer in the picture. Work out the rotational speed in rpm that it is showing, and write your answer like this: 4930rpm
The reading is 2300rpm
